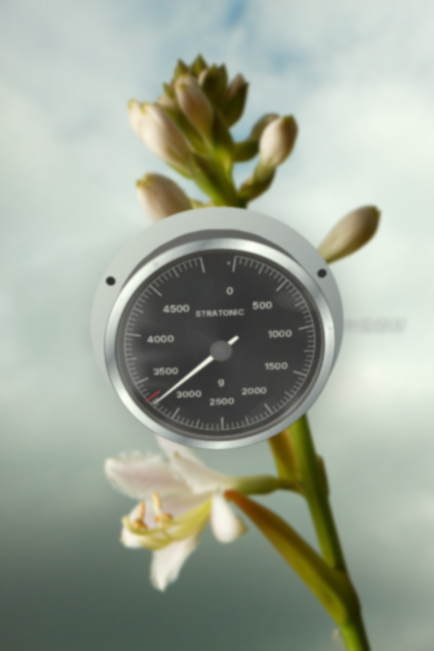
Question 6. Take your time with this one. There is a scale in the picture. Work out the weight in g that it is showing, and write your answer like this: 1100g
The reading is 3250g
